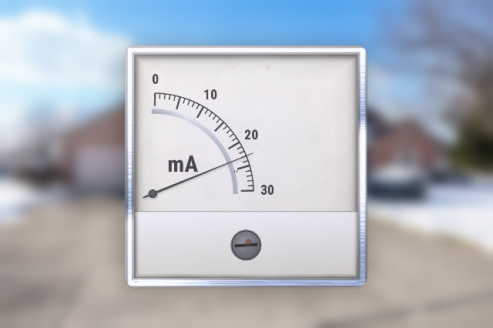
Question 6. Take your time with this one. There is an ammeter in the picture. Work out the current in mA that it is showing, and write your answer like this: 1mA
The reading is 23mA
